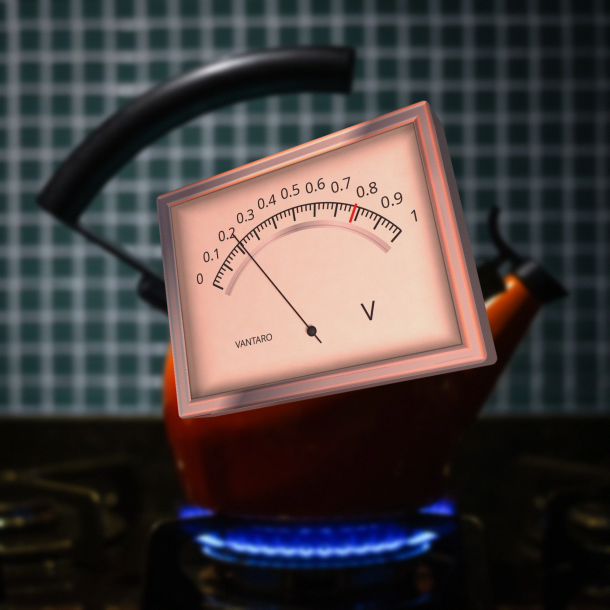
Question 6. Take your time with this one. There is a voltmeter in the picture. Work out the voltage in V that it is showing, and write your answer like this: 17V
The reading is 0.22V
